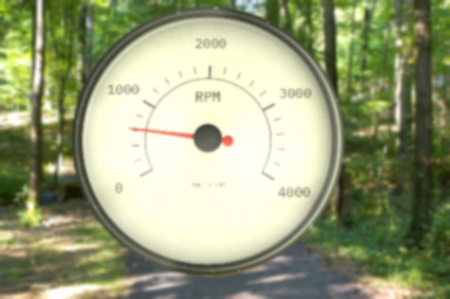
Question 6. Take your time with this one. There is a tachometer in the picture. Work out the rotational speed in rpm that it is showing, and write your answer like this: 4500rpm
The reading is 600rpm
